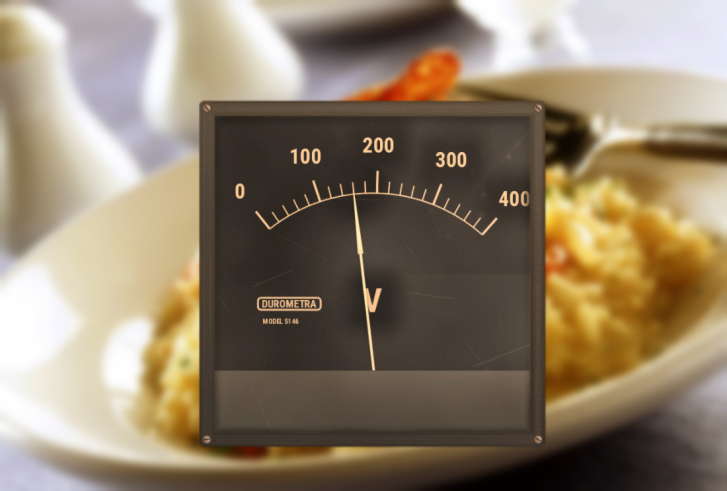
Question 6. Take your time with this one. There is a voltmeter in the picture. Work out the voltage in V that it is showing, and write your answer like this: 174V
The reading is 160V
